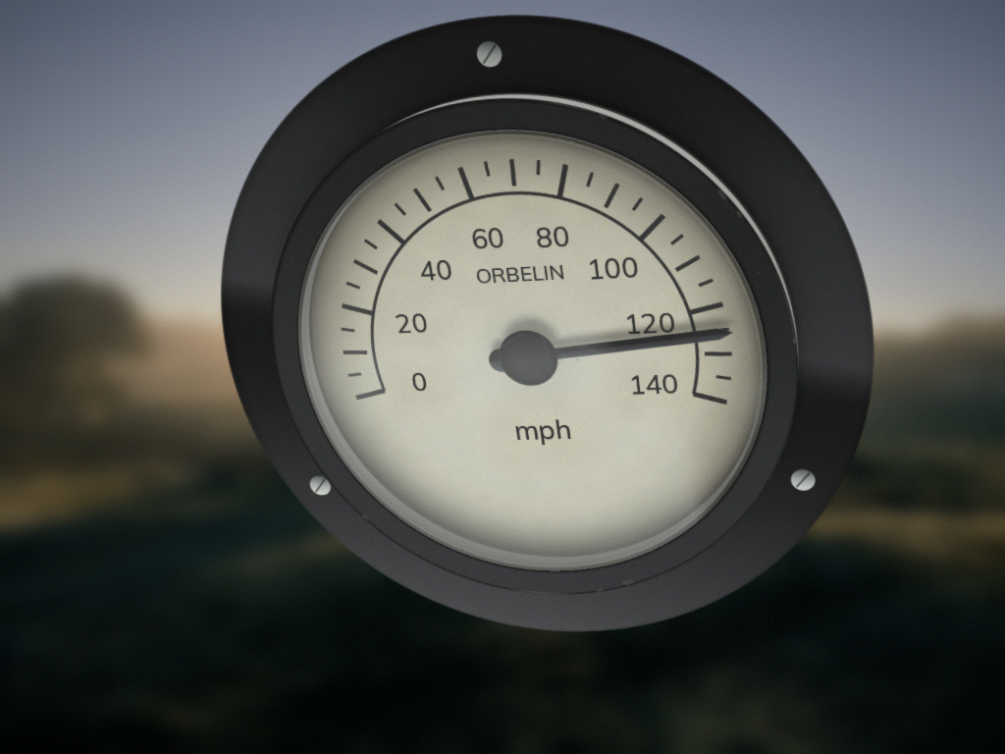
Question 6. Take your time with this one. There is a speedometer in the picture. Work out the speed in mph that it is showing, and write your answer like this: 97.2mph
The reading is 125mph
